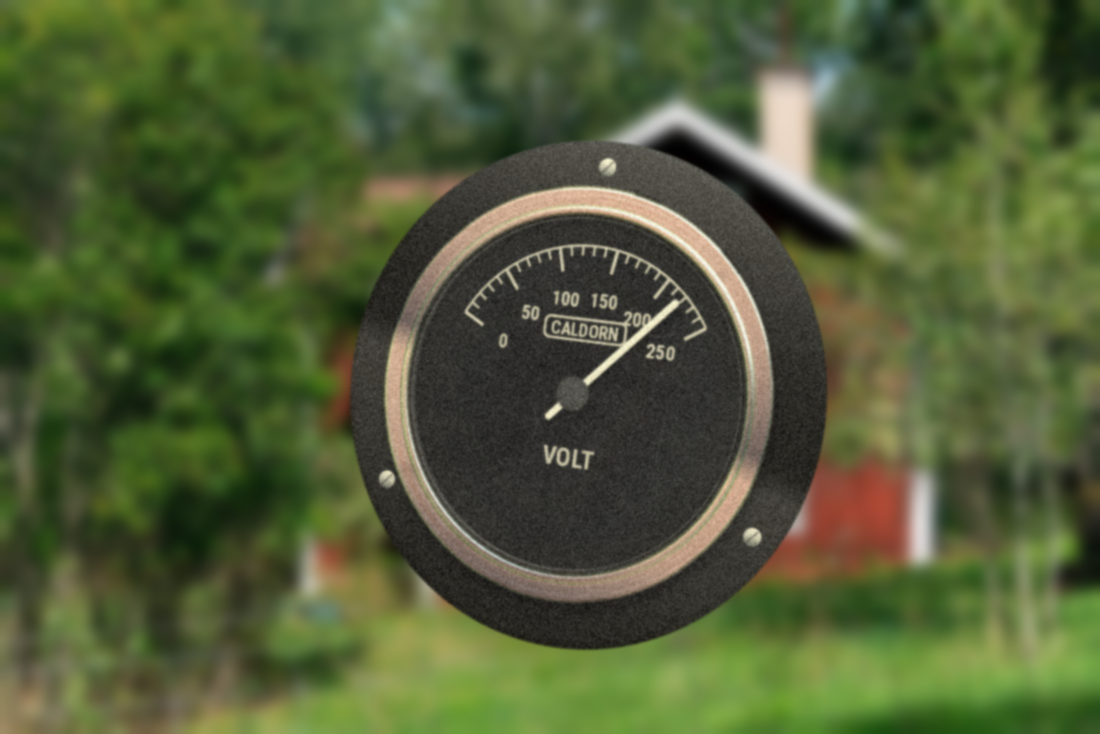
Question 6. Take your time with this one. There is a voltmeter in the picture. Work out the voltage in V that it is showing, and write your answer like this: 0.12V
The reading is 220V
